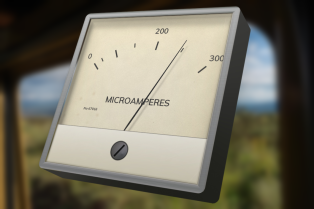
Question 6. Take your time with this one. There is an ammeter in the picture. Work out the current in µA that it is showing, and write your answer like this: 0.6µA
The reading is 250µA
